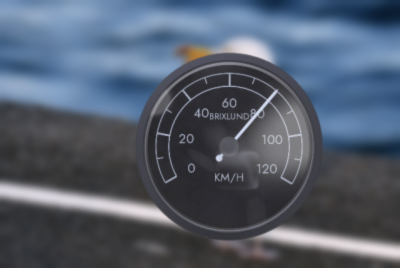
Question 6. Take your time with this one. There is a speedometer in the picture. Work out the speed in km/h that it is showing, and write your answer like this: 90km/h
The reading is 80km/h
